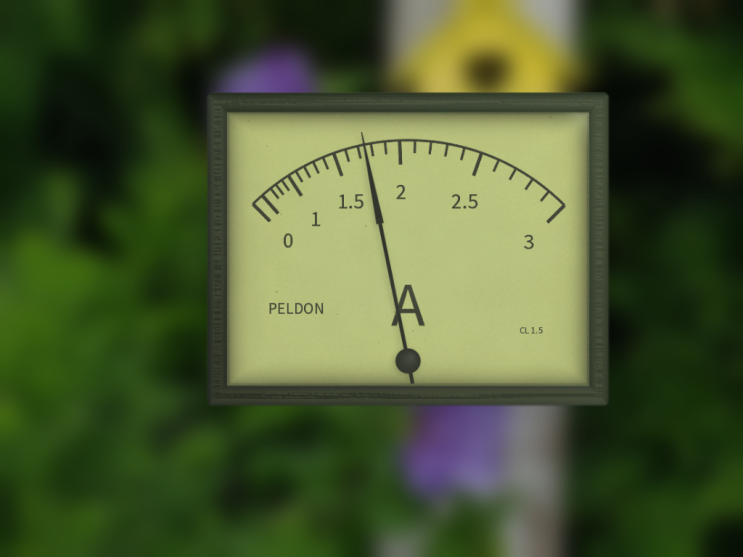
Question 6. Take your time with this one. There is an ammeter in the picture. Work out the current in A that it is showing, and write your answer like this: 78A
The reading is 1.75A
